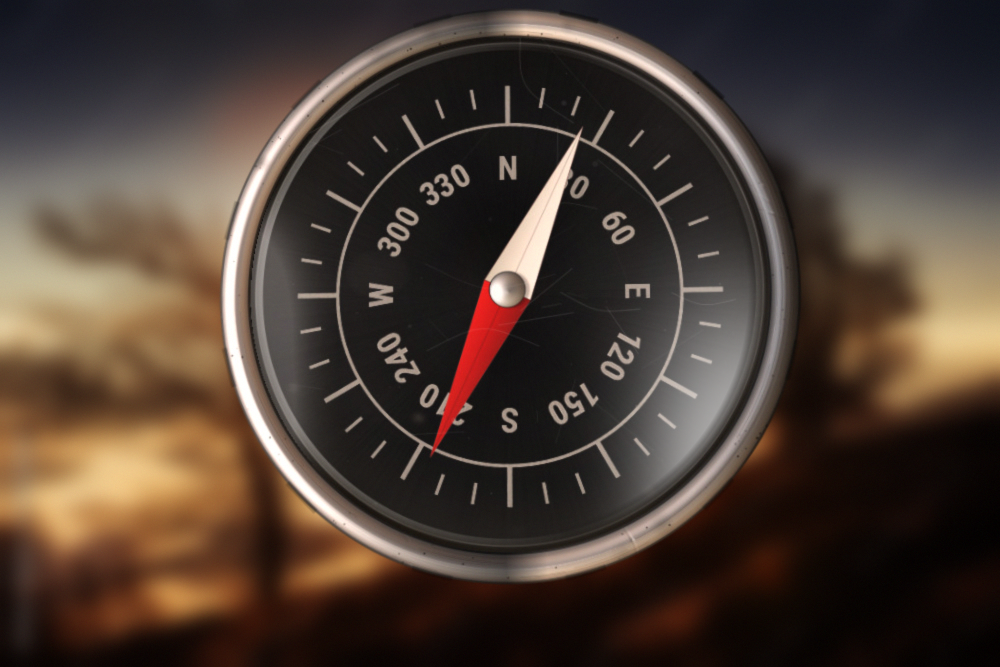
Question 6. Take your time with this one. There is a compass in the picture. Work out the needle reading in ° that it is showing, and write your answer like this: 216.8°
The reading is 205°
